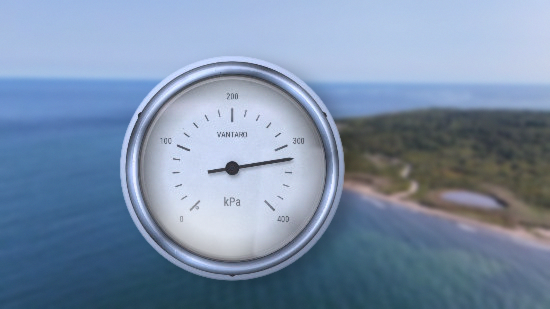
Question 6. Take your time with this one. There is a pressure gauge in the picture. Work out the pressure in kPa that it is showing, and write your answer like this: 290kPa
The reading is 320kPa
